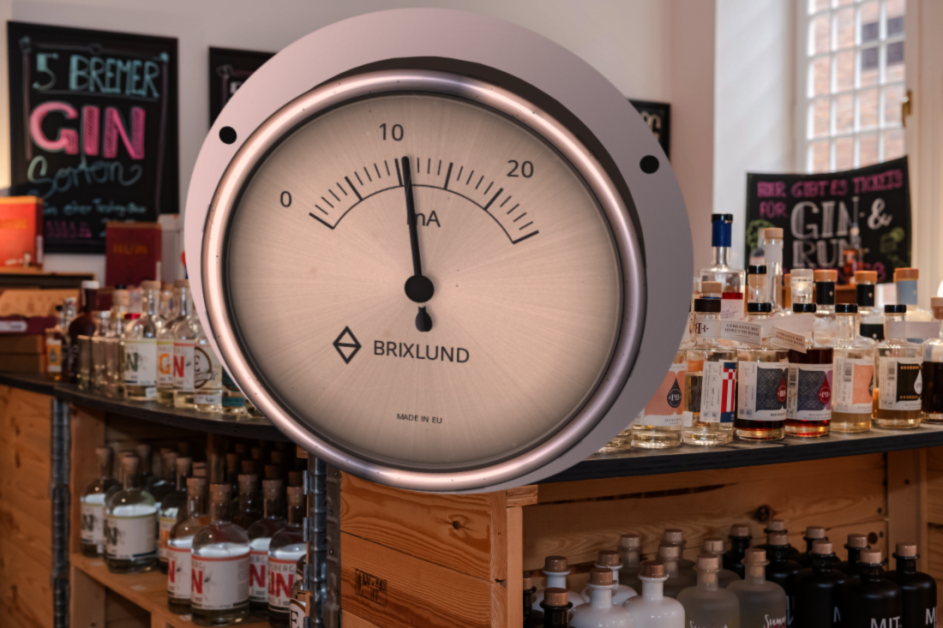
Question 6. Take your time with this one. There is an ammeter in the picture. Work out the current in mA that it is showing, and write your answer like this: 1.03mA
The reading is 11mA
